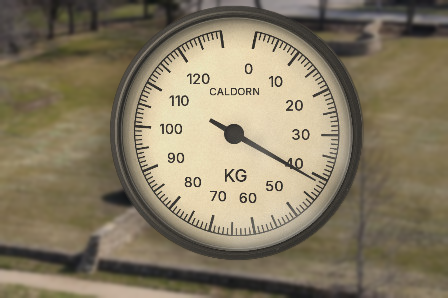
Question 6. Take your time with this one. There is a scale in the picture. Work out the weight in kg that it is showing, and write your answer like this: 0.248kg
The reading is 41kg
